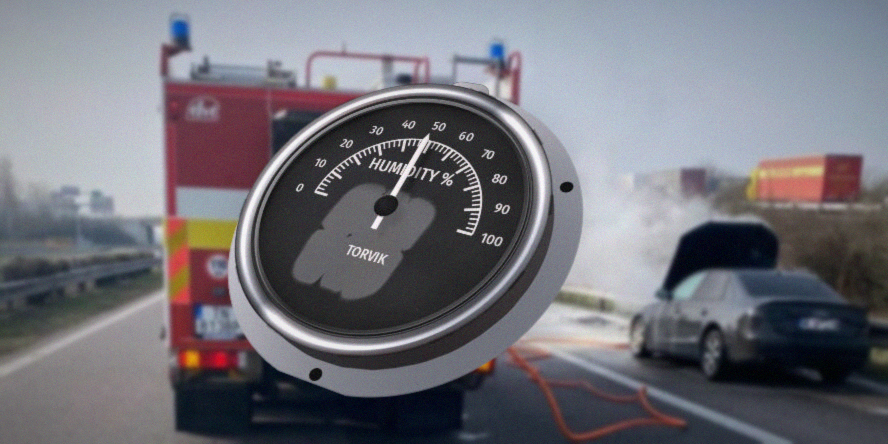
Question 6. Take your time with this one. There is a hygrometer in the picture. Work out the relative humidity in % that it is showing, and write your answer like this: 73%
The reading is 50%
